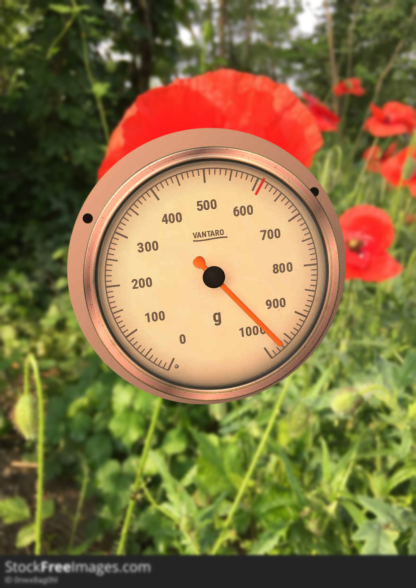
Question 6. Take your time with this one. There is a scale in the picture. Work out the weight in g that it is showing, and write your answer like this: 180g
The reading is 970g
